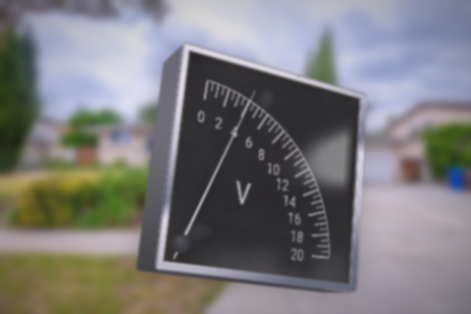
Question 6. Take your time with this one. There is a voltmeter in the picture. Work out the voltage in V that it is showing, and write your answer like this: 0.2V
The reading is 4V
